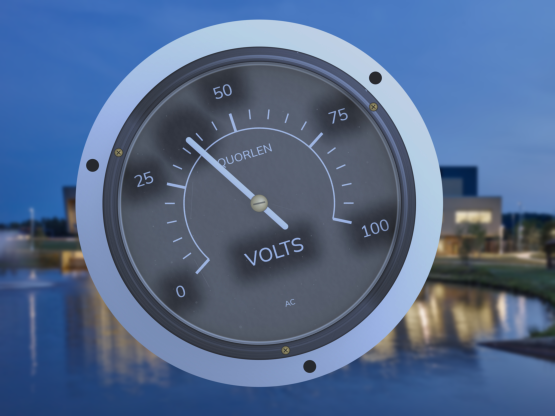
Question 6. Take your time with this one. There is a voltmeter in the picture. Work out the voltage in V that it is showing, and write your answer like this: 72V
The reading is 37.5V
